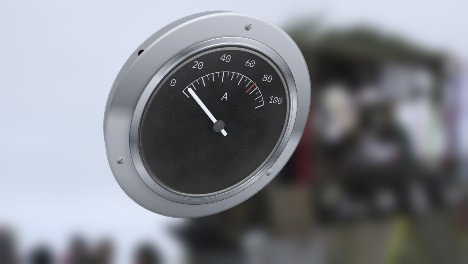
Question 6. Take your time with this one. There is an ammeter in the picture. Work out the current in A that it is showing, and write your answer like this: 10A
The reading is 5A
